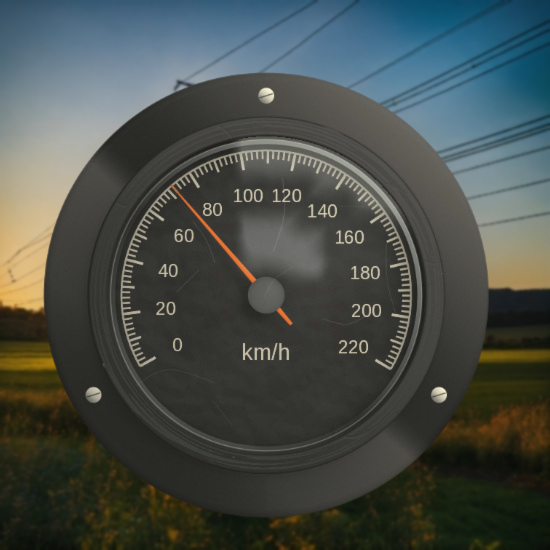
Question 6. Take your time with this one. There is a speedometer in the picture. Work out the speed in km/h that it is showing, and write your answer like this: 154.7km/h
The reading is 72km/h
